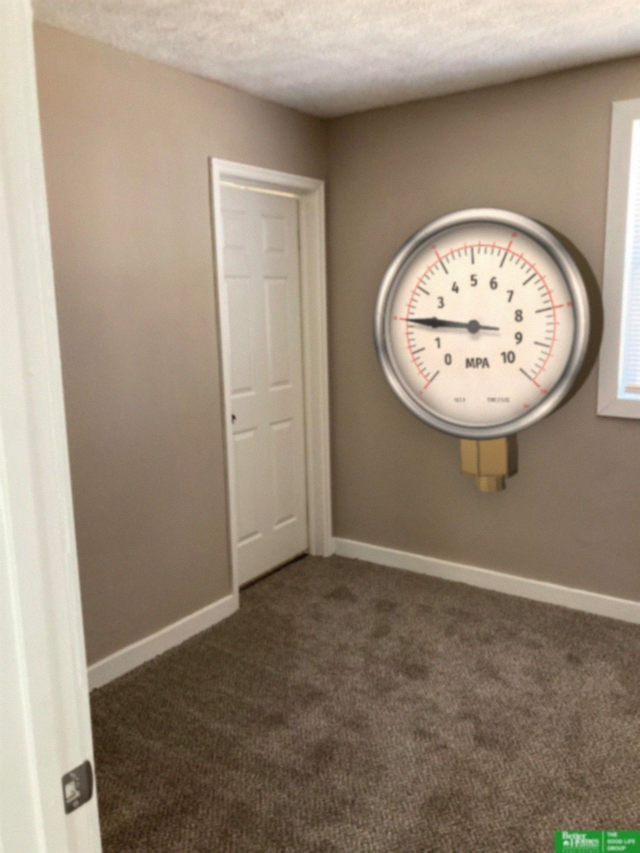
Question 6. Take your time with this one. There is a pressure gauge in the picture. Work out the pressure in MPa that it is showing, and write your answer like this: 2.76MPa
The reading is 2MPa
